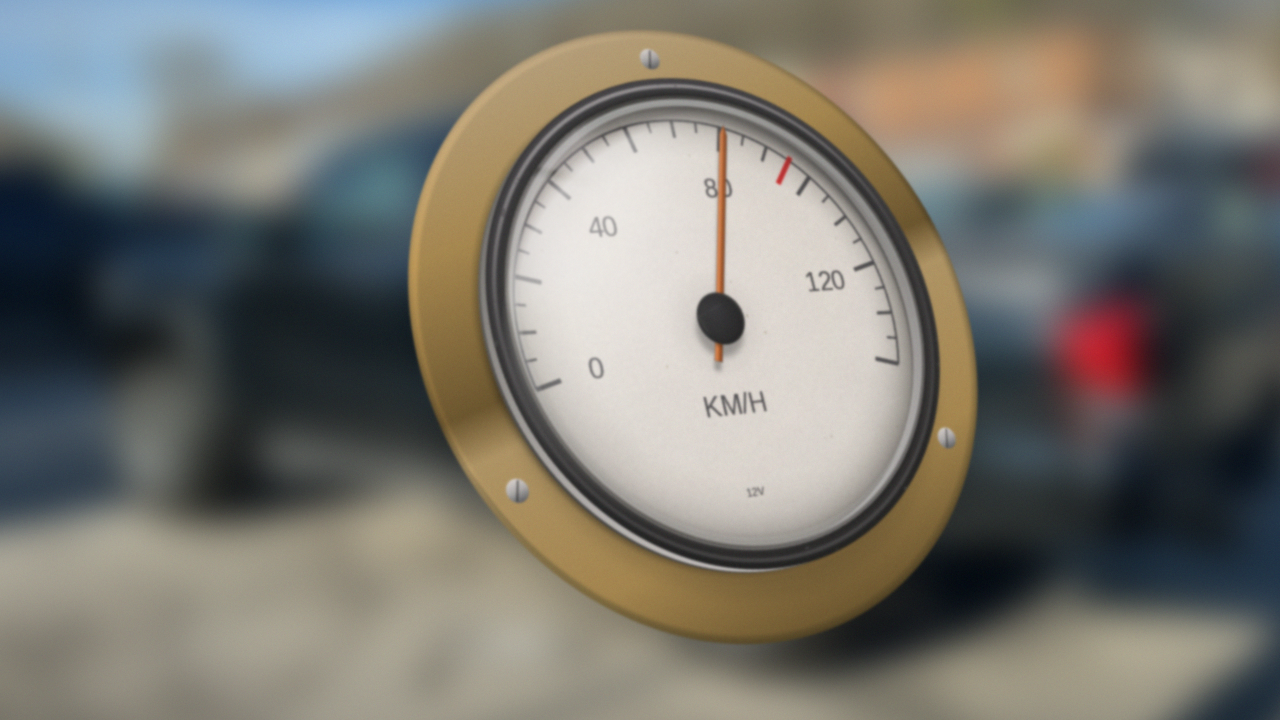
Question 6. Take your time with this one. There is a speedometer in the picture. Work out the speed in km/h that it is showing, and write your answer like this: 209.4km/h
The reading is 80km/h
